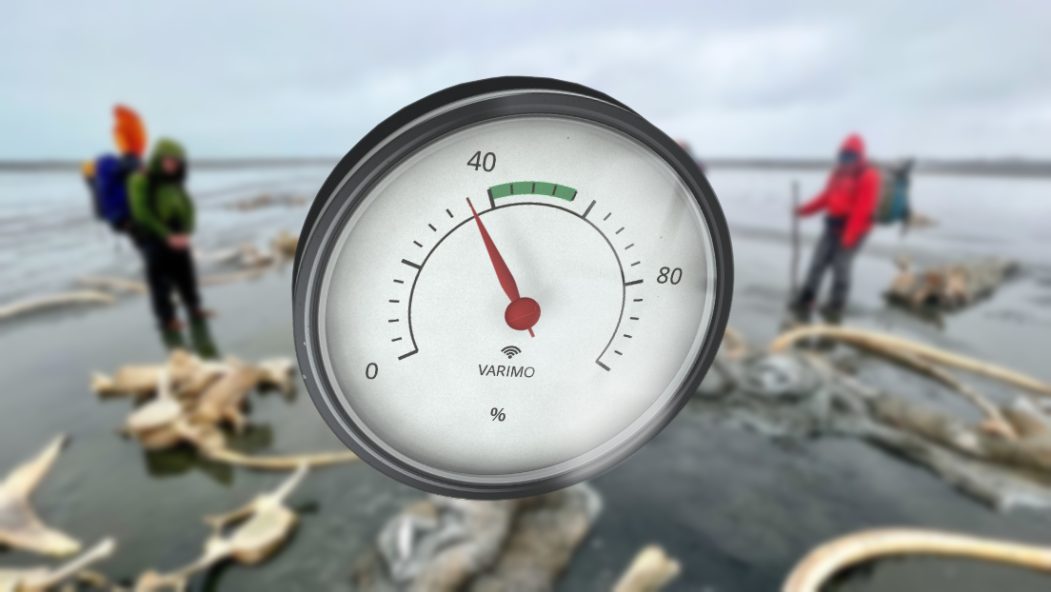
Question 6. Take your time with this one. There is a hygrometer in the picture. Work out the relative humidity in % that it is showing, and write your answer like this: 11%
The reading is 36%
